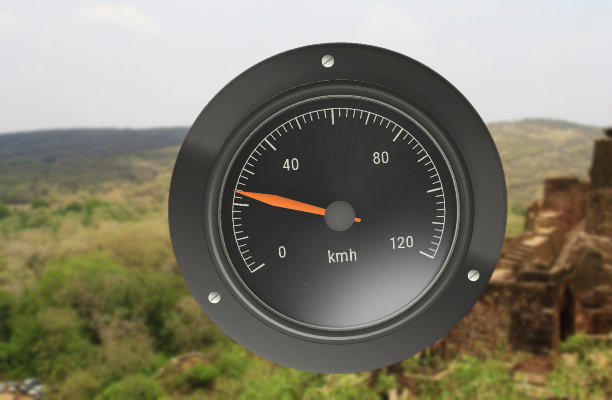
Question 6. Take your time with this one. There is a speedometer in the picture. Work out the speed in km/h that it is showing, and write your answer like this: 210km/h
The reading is 24km/h
